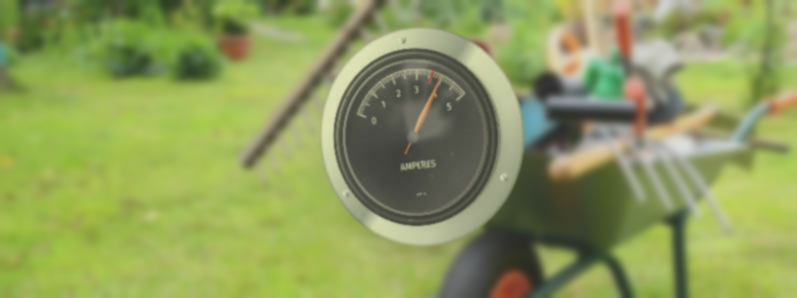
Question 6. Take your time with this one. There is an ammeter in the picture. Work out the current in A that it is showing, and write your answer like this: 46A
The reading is 4A
